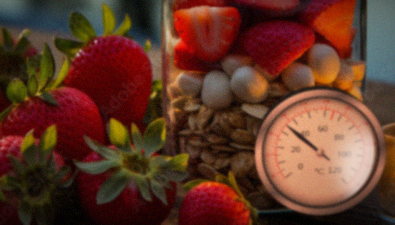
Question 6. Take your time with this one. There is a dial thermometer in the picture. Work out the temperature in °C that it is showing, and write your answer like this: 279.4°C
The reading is 35°C
